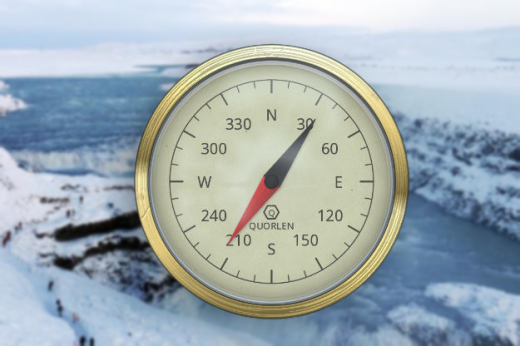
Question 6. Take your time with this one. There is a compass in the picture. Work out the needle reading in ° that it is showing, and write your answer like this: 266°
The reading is 215°
